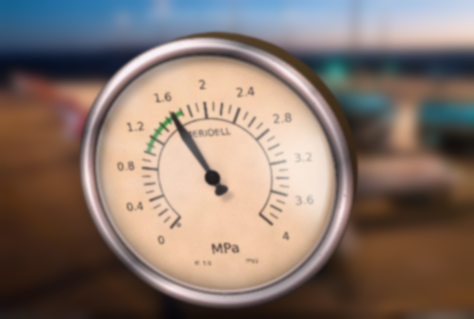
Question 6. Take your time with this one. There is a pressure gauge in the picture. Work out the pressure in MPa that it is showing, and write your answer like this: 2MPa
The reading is 1.6MPa
